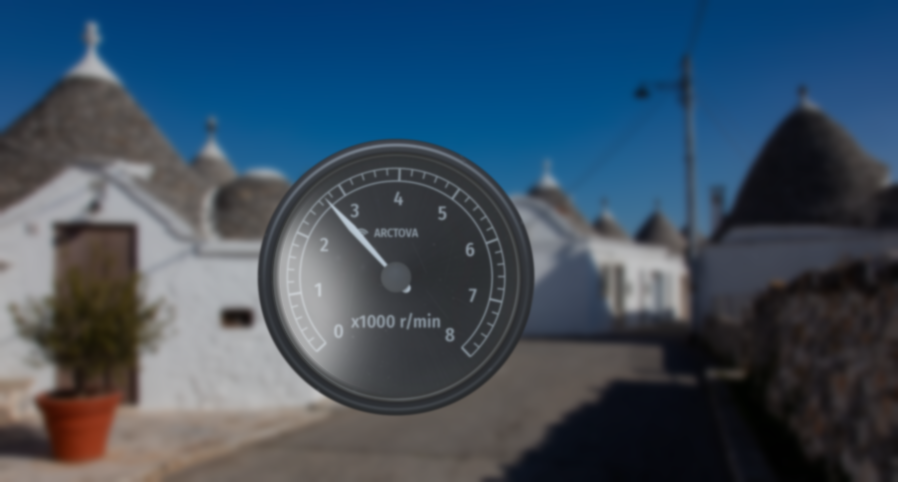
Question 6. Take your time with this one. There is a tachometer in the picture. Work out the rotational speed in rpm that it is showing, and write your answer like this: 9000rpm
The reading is 2700rpm
